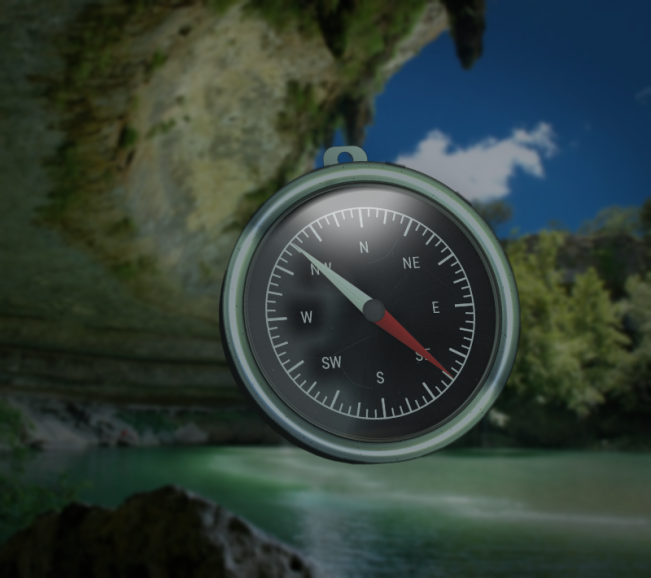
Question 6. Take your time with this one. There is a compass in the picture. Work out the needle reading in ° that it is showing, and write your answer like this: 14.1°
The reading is 135°
